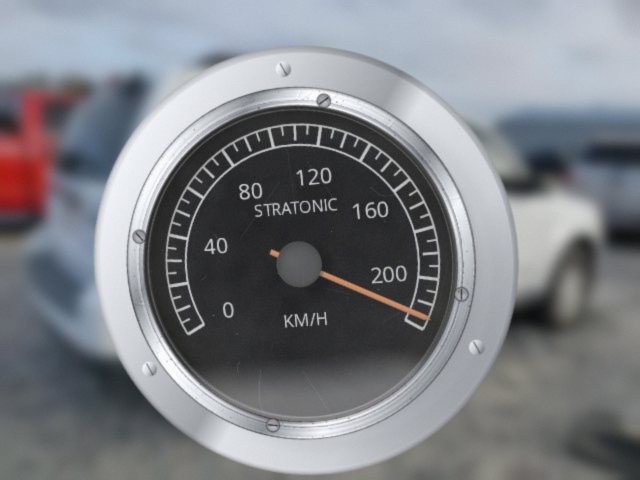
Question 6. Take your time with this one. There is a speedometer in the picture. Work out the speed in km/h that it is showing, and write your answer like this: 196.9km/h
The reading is 215km/h
